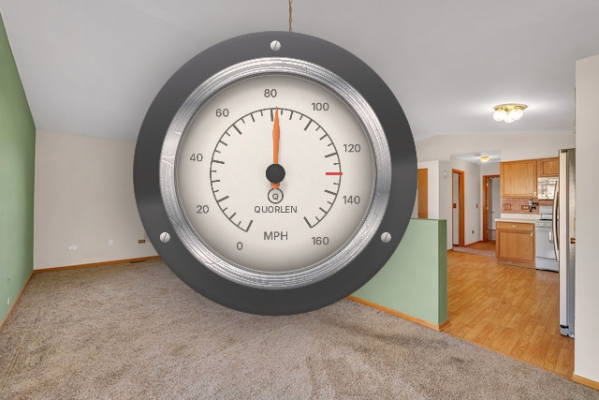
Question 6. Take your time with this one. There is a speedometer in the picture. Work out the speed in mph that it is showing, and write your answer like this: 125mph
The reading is 82.5mph
